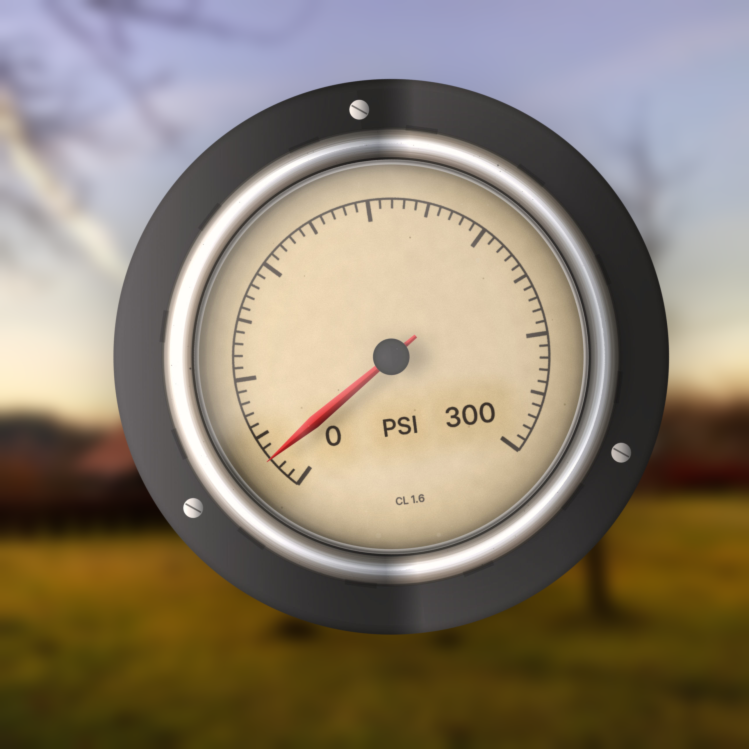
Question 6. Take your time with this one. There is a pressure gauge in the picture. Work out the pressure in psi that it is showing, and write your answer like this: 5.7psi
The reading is 15psi
